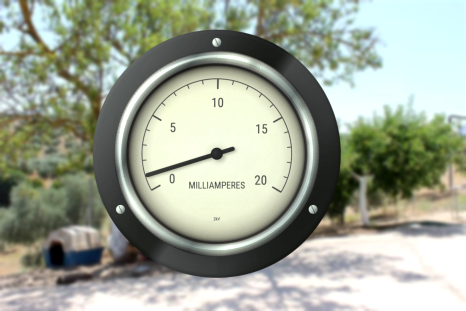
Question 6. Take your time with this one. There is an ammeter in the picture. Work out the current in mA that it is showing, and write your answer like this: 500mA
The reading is 1mA
